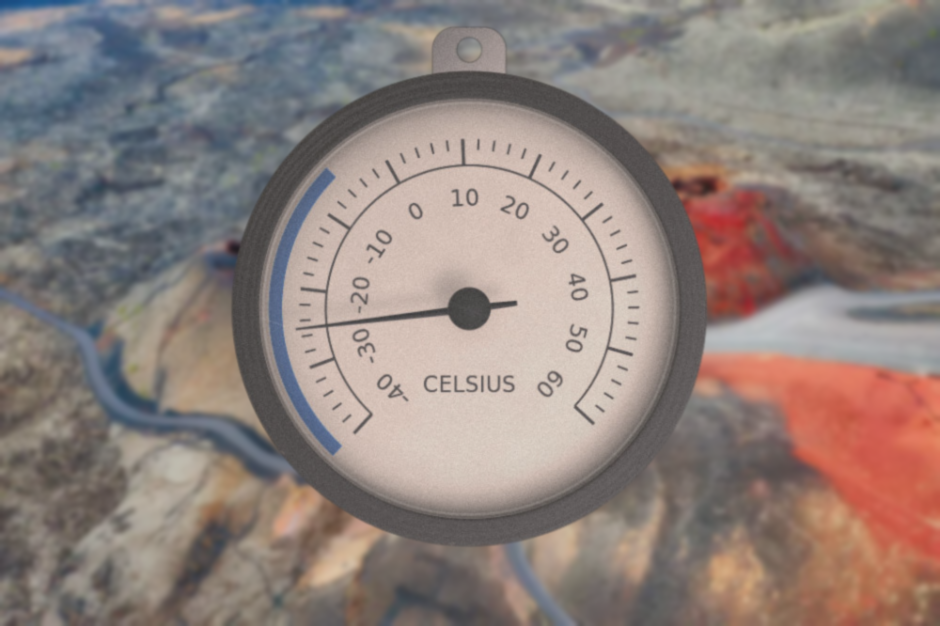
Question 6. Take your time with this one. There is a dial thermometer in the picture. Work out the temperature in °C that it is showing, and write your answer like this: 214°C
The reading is -25°C
